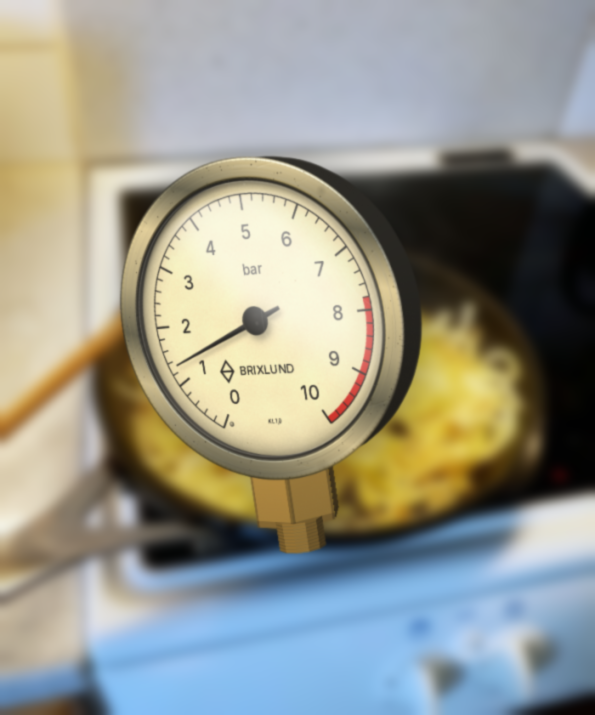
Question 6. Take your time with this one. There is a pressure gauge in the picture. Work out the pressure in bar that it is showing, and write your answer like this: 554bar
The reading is 1.3bar
